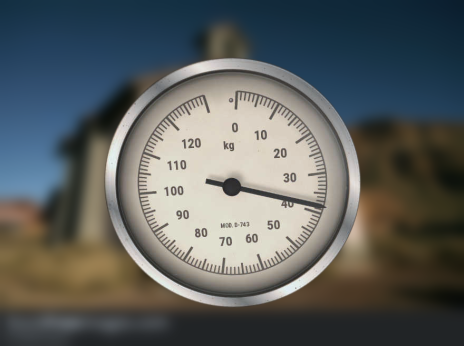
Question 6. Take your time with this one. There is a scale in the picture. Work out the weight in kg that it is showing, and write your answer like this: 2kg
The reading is 38kg
